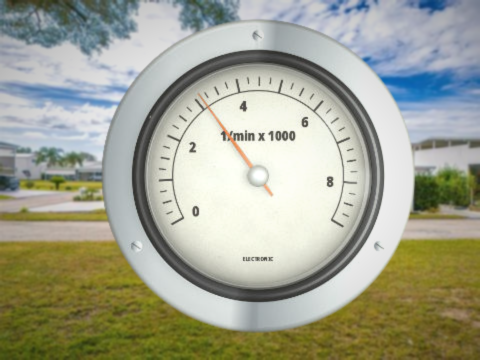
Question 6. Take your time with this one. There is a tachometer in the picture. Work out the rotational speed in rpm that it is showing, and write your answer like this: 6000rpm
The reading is 3125rpm
